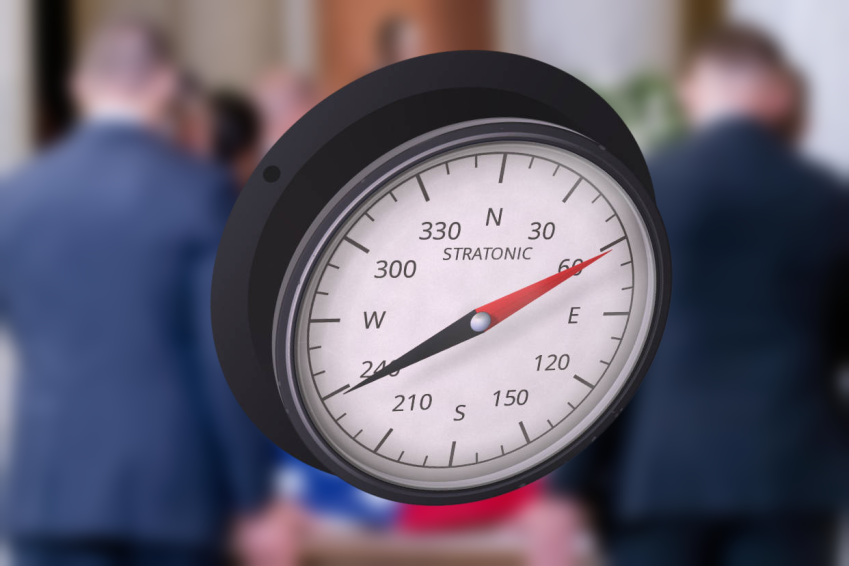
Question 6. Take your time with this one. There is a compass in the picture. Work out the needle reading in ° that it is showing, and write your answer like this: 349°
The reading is 60°
